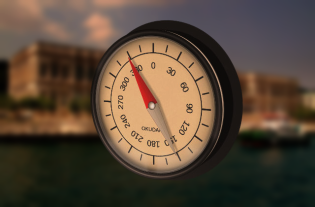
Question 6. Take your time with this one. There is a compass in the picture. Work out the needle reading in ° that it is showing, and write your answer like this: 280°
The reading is 330°
